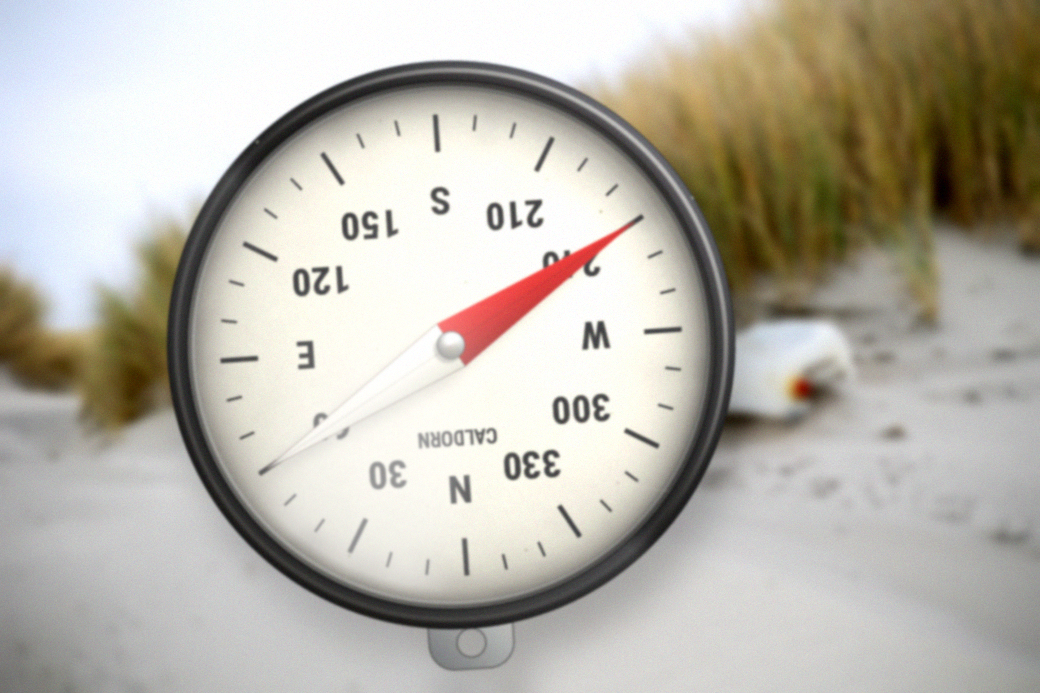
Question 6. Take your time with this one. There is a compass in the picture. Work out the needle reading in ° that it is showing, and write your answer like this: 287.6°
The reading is 240°
